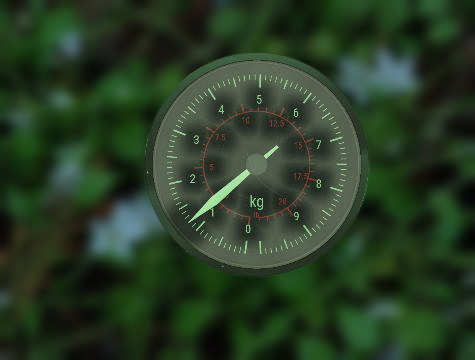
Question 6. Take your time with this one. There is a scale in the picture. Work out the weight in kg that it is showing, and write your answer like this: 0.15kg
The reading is 1.2kg
